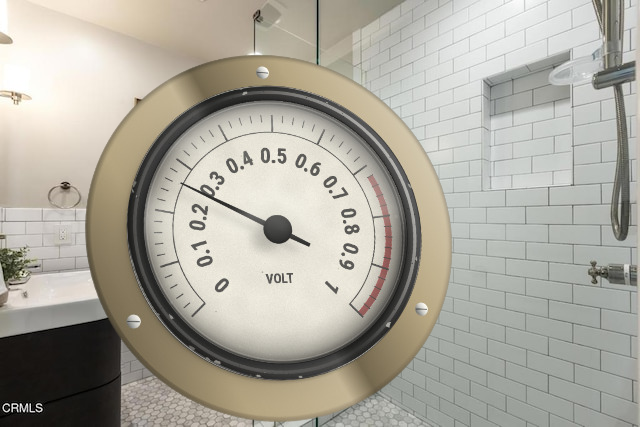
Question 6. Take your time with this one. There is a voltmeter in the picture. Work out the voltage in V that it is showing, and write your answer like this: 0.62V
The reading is 0.26V
